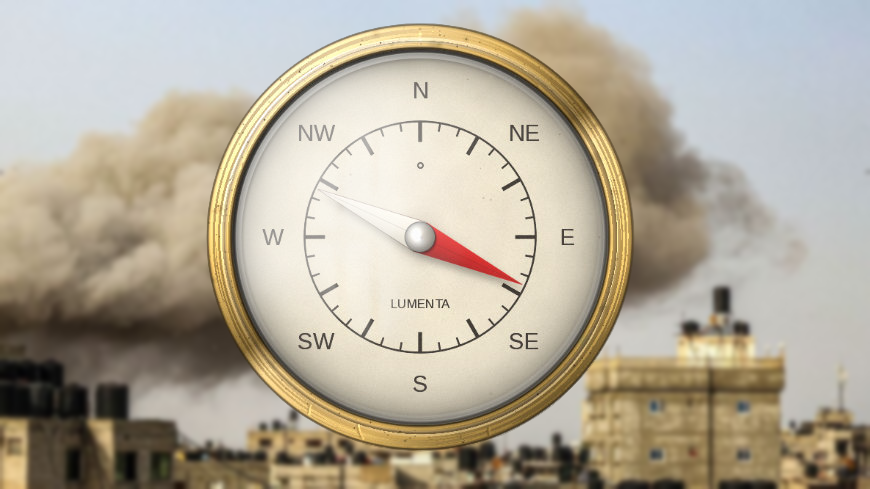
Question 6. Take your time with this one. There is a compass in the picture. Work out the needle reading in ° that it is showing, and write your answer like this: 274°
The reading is 115°
